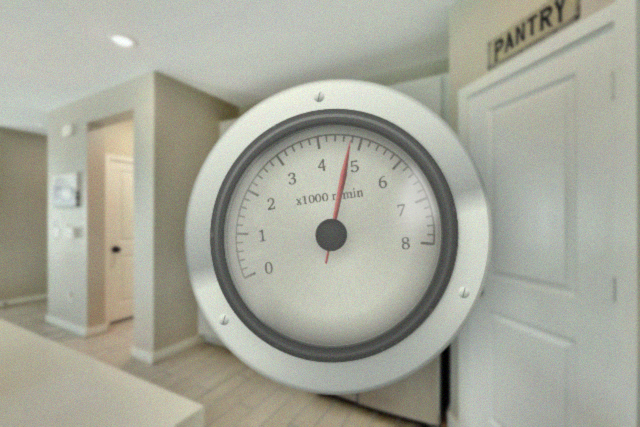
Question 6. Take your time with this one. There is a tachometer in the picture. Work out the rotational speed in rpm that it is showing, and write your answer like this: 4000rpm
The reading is 4800rpm
